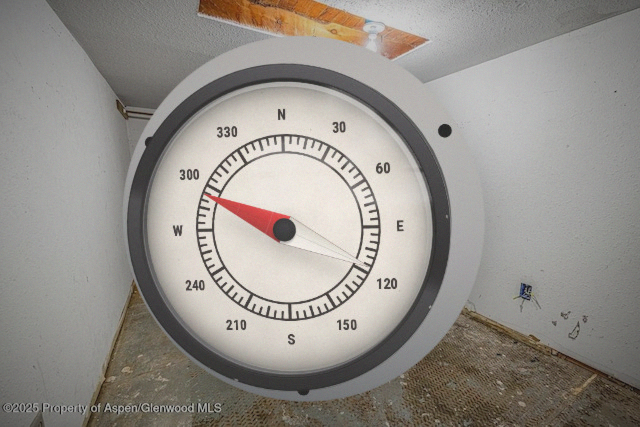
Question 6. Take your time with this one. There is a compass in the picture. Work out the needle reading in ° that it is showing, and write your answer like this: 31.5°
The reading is 295°
